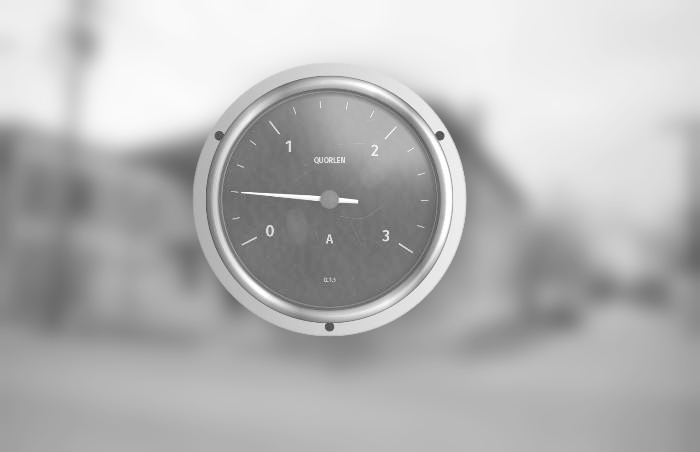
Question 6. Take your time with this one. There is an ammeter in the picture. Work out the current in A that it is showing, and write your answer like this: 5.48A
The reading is 0.4A
